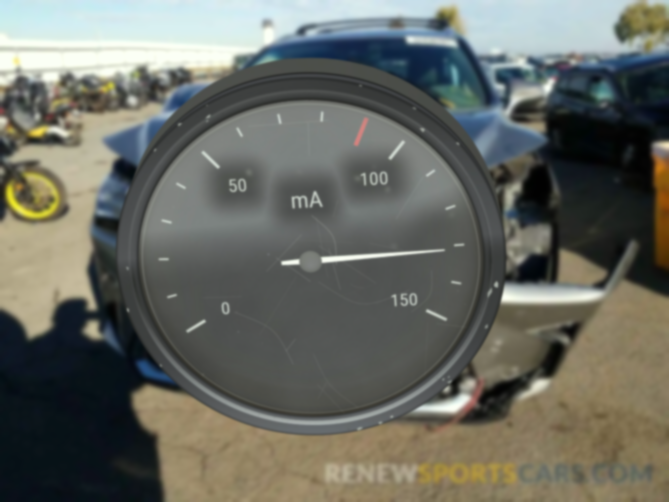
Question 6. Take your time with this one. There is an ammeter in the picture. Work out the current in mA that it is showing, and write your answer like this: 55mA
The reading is 130mA
